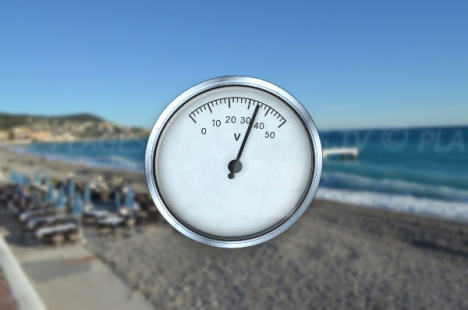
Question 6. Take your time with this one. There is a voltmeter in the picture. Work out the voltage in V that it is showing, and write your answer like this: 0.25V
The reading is 34V
